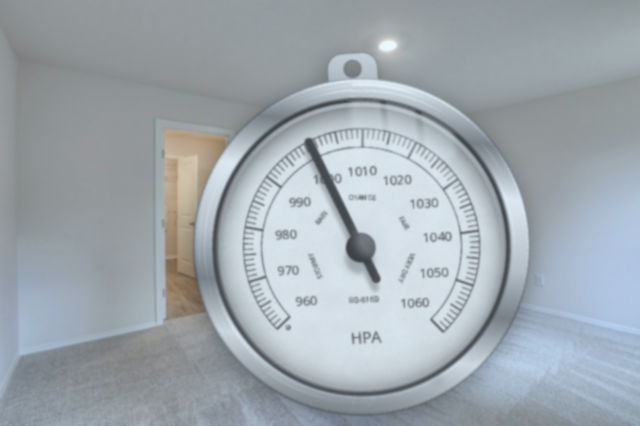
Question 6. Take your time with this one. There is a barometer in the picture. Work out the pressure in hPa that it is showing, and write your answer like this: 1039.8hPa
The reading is 1000hPa
